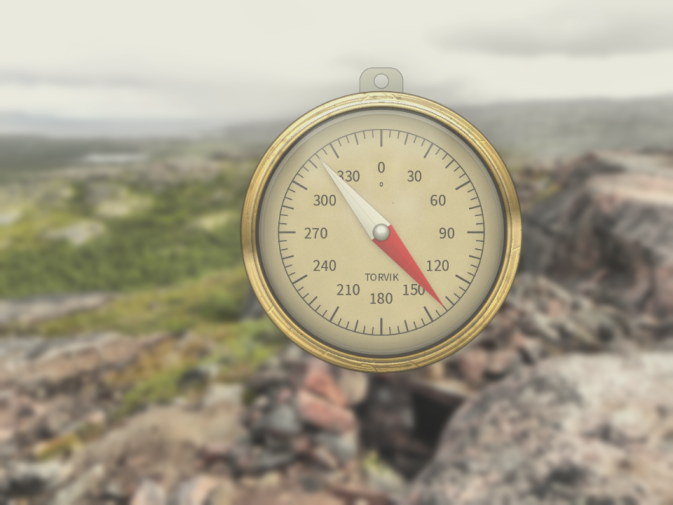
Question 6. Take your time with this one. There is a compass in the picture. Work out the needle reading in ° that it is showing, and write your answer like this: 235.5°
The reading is 140°
